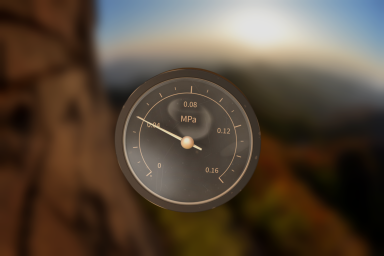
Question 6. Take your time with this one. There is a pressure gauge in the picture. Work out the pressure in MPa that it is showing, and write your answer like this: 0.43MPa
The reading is 0.04MPa
